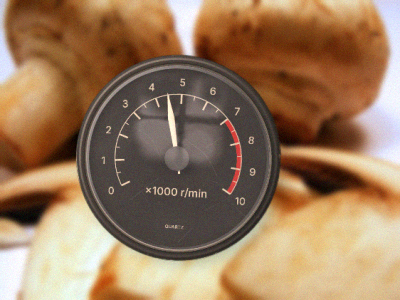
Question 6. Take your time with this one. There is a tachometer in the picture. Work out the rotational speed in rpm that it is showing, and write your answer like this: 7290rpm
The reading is 4500rpm
